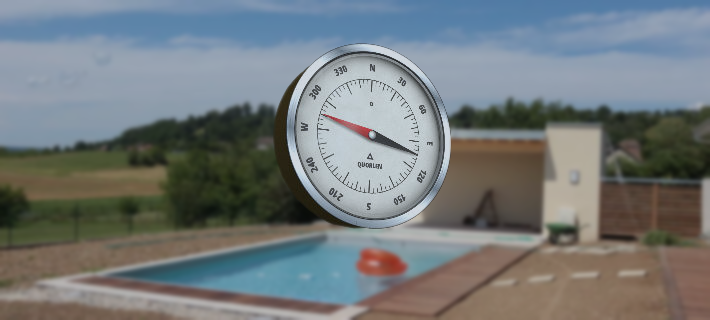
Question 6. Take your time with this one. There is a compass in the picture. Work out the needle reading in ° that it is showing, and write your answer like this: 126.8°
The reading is 285°
